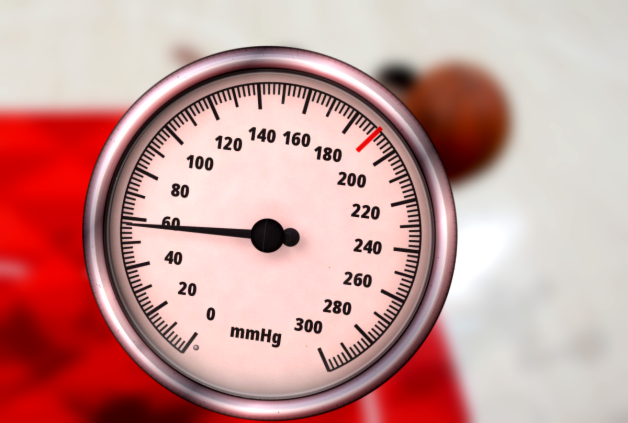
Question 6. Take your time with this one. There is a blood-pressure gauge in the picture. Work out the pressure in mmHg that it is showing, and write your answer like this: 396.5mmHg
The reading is 58mmHg
